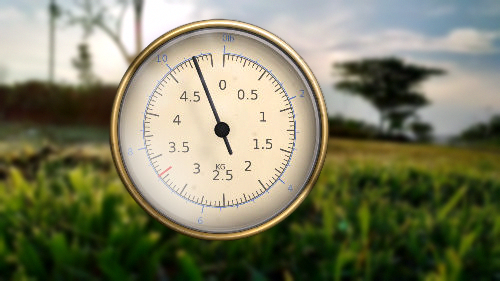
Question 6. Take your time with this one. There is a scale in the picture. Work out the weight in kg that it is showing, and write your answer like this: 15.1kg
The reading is 4.8kg
